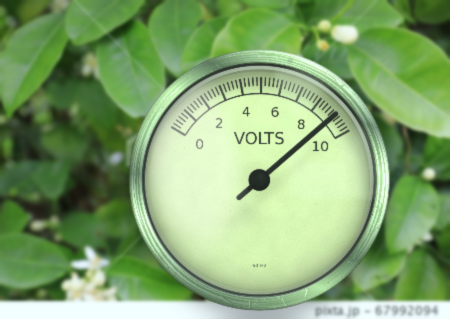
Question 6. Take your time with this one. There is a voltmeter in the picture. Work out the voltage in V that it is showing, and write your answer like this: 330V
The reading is 9V
